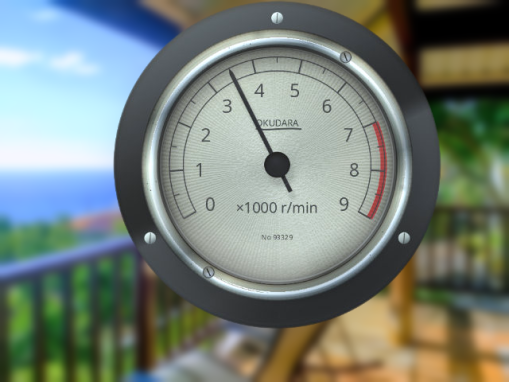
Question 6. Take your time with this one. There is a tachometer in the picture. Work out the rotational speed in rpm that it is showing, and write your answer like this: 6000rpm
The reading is 3500rpm
